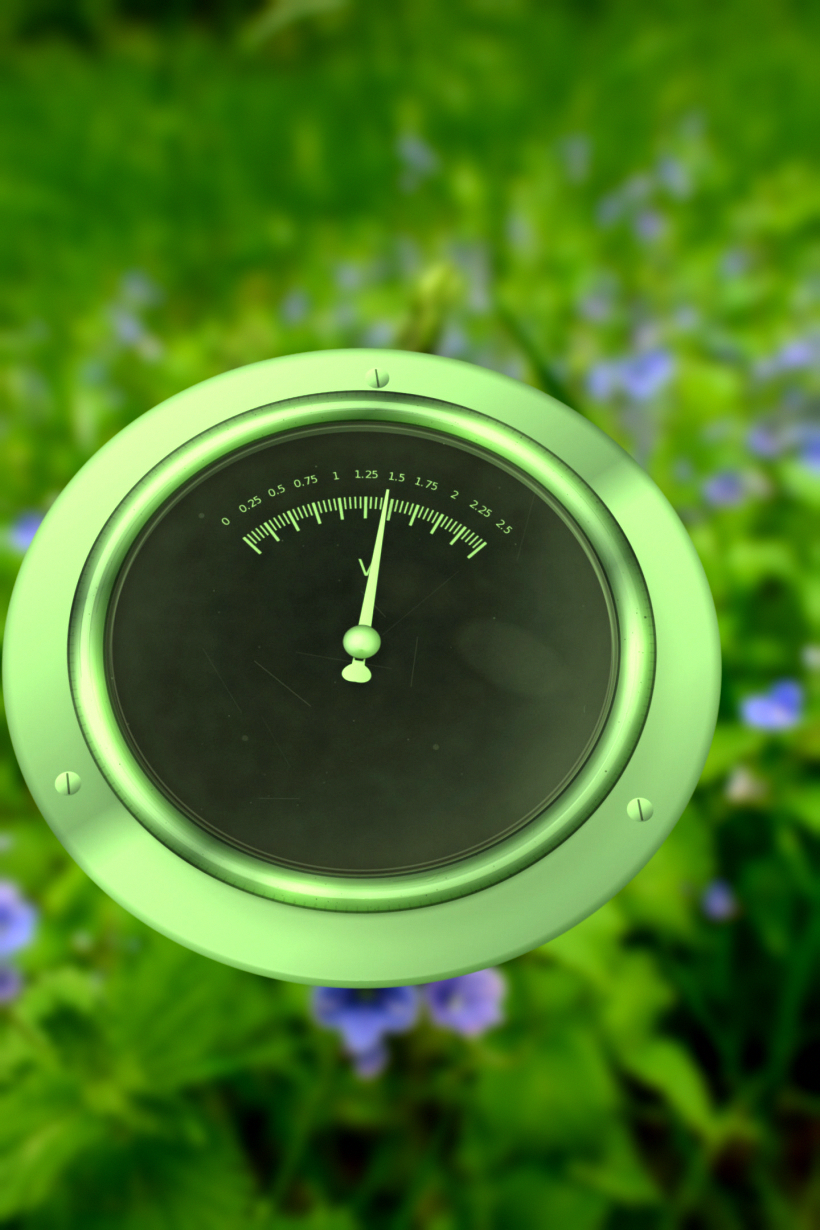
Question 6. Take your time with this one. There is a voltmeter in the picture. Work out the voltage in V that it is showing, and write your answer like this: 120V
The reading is 1.45V
